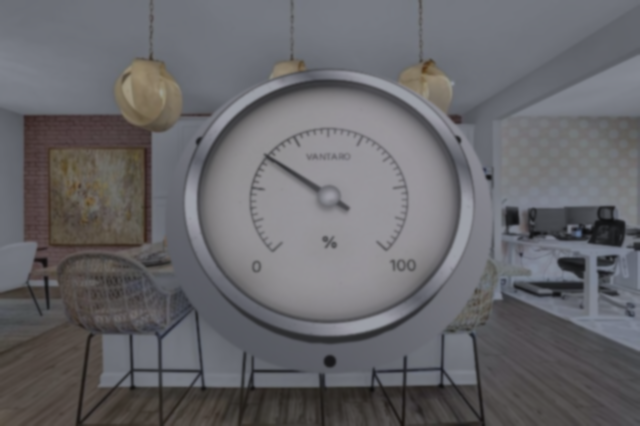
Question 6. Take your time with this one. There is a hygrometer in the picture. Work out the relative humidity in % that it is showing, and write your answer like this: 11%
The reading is 30%
